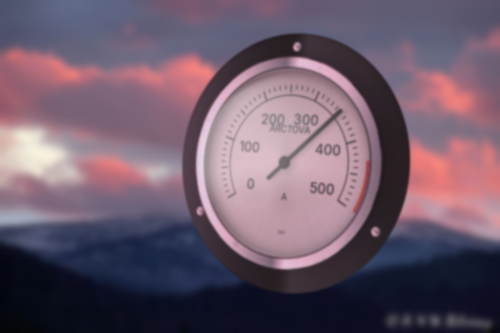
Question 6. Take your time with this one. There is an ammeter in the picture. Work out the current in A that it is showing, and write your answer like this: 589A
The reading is 350A
